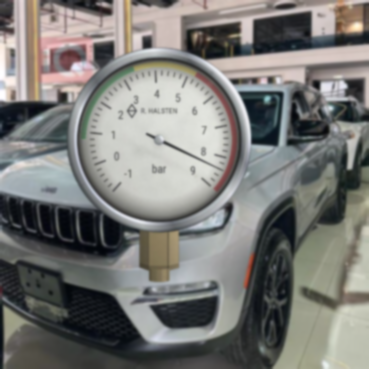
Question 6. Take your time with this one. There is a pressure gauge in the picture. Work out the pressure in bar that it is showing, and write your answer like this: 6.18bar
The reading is 8.4bar
